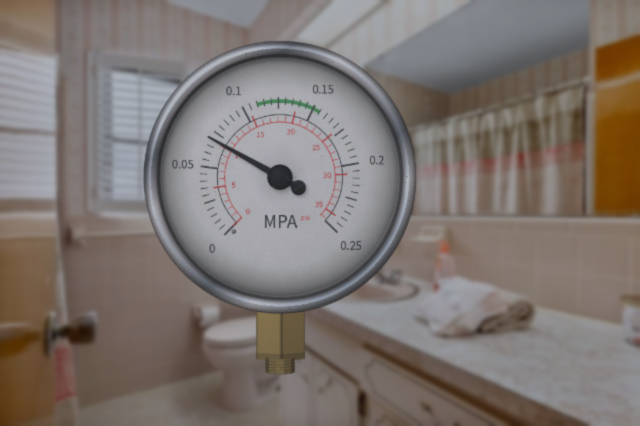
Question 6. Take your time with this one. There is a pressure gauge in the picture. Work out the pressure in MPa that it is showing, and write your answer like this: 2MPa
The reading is 0.07MPa
